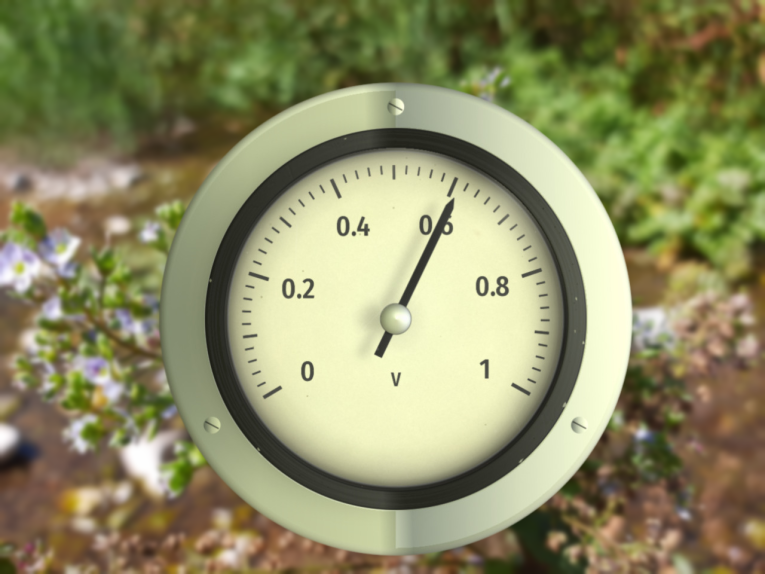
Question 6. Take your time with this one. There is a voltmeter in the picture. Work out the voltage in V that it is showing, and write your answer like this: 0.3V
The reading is 0.61V
